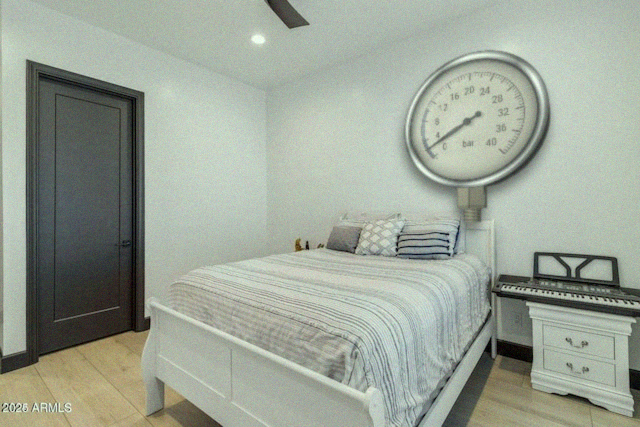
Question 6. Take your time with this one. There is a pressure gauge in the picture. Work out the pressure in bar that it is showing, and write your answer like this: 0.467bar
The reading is 2bar
